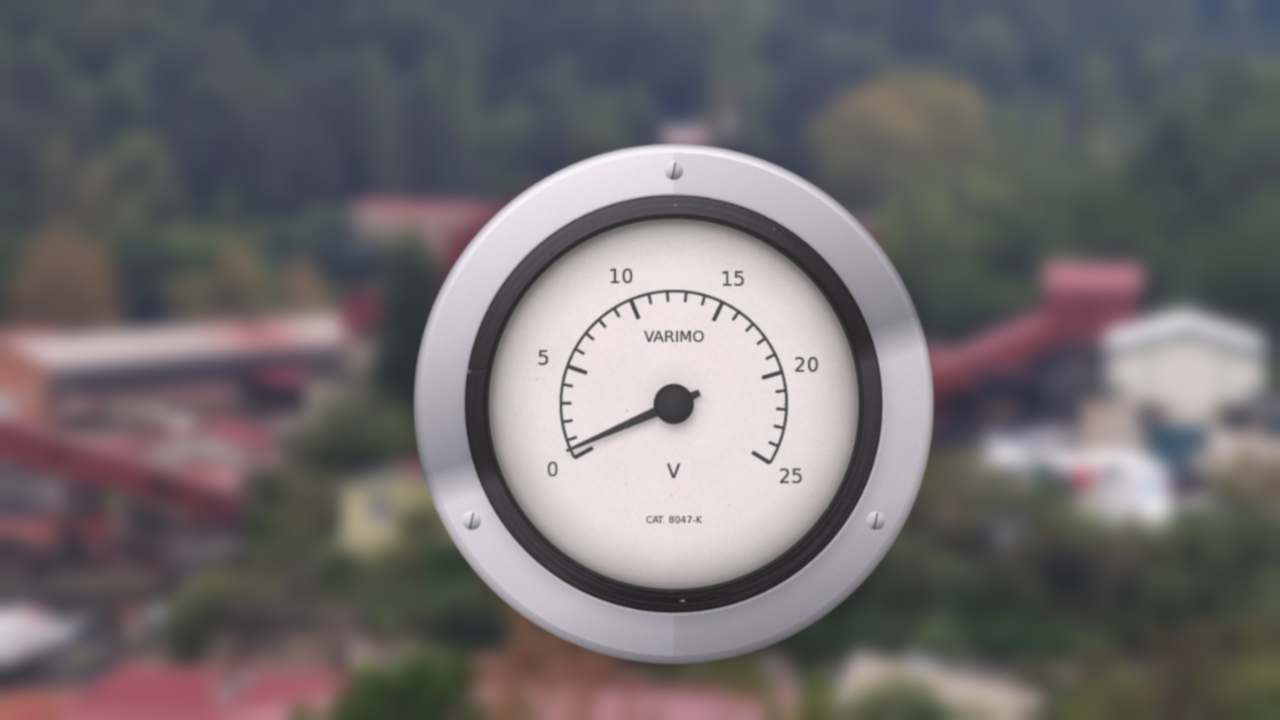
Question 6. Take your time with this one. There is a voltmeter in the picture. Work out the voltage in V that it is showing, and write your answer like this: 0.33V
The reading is 0.5V
